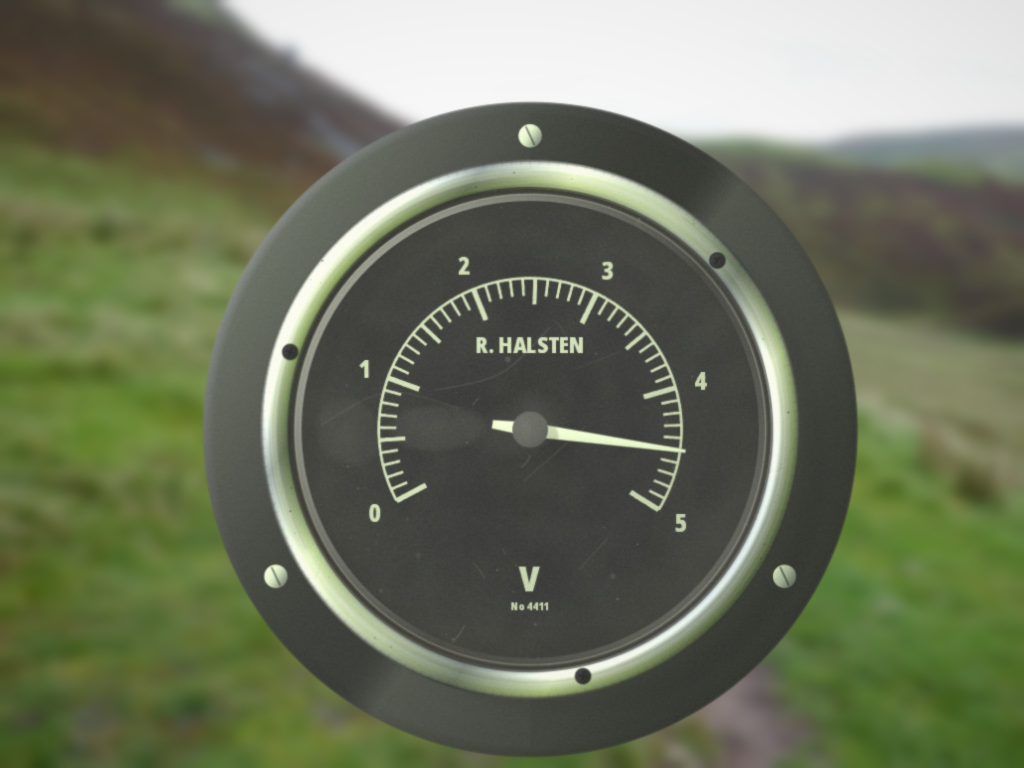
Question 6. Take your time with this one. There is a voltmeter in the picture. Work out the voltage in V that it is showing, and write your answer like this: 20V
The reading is 4.5V
